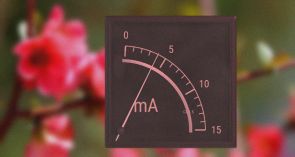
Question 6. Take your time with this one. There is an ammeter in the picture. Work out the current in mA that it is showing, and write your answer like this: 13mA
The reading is 4mA
